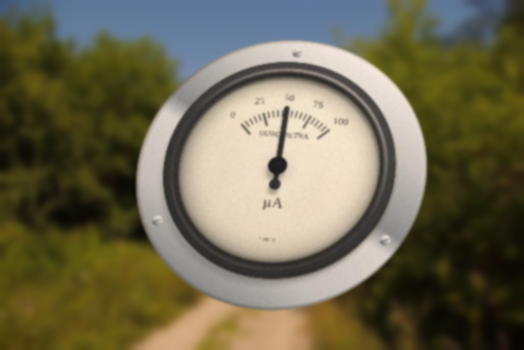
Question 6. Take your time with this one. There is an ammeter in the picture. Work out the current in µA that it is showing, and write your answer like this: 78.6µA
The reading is 50µA
